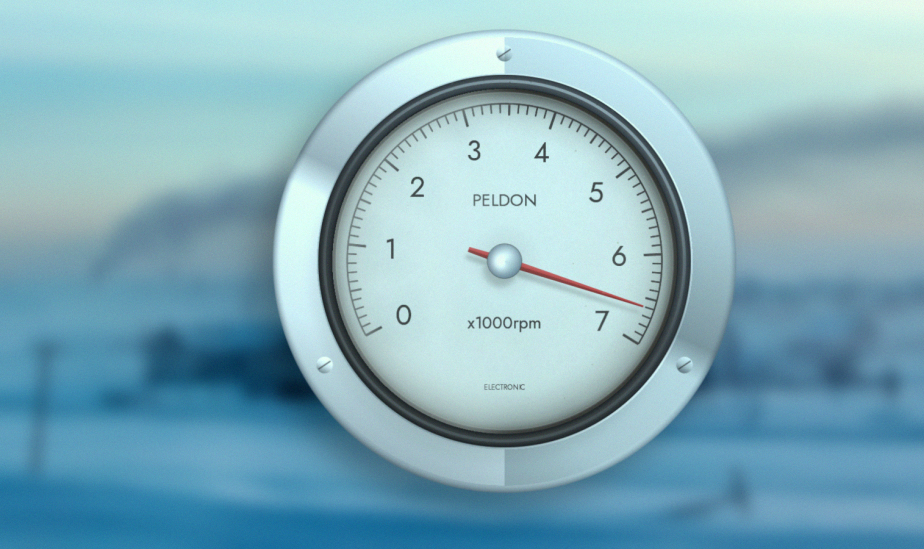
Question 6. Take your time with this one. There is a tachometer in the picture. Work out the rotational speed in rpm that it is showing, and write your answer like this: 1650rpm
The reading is 6600rpm
